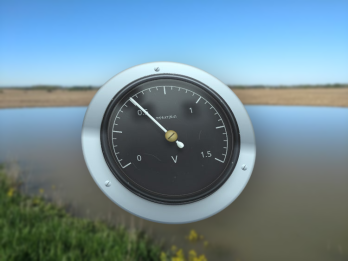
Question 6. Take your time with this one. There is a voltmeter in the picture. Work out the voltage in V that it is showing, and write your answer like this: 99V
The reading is 0.5V
